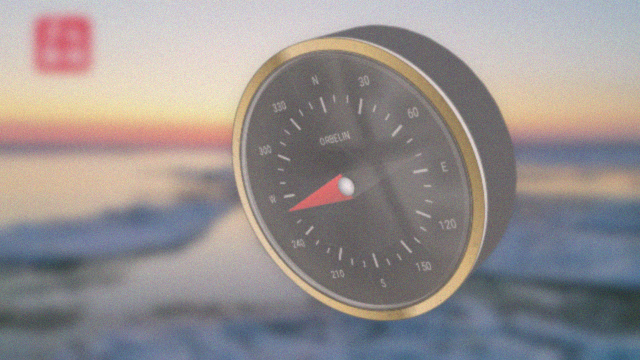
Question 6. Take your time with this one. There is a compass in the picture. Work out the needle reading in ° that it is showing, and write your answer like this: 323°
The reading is 260°
